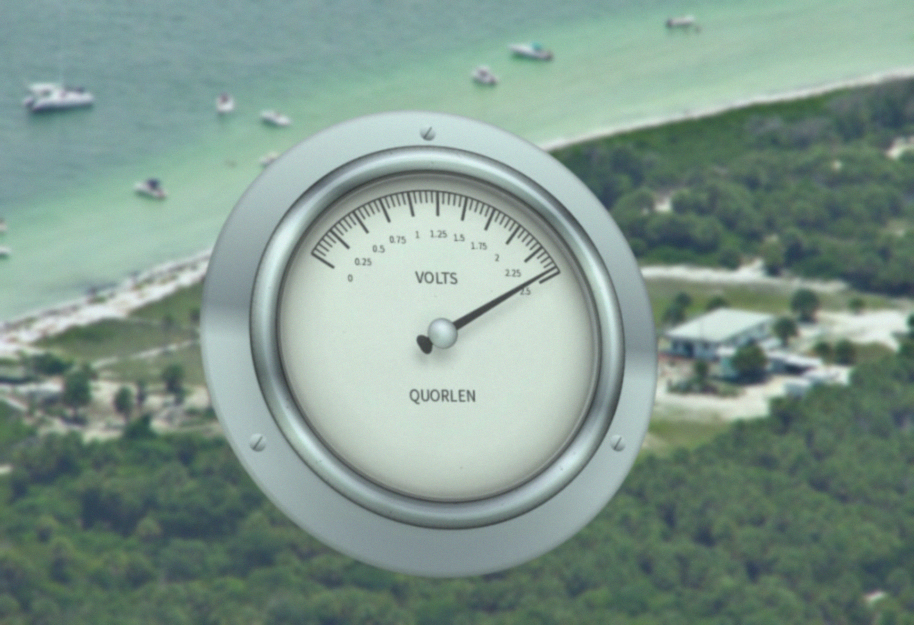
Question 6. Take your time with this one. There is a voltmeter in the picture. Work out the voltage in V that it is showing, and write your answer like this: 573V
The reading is 2.45V
